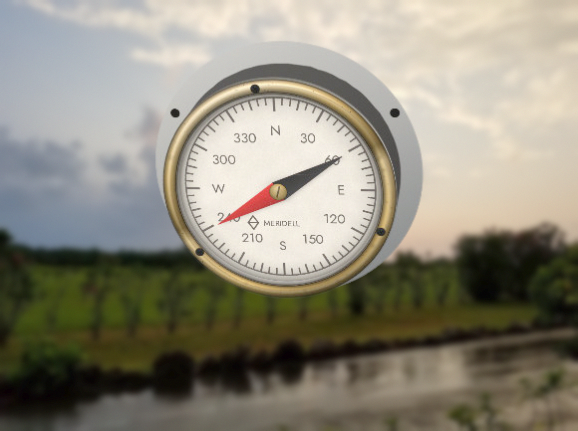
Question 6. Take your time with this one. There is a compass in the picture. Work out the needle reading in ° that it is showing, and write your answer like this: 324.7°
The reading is 240°
